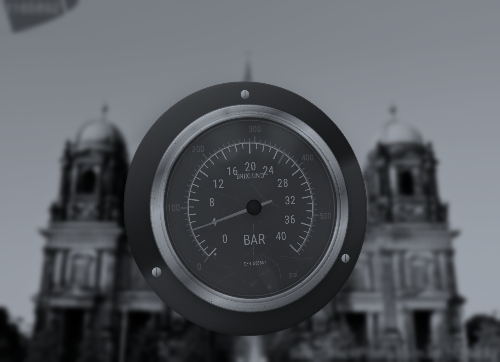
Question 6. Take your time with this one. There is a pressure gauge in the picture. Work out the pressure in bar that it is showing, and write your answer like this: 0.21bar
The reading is 4bar
